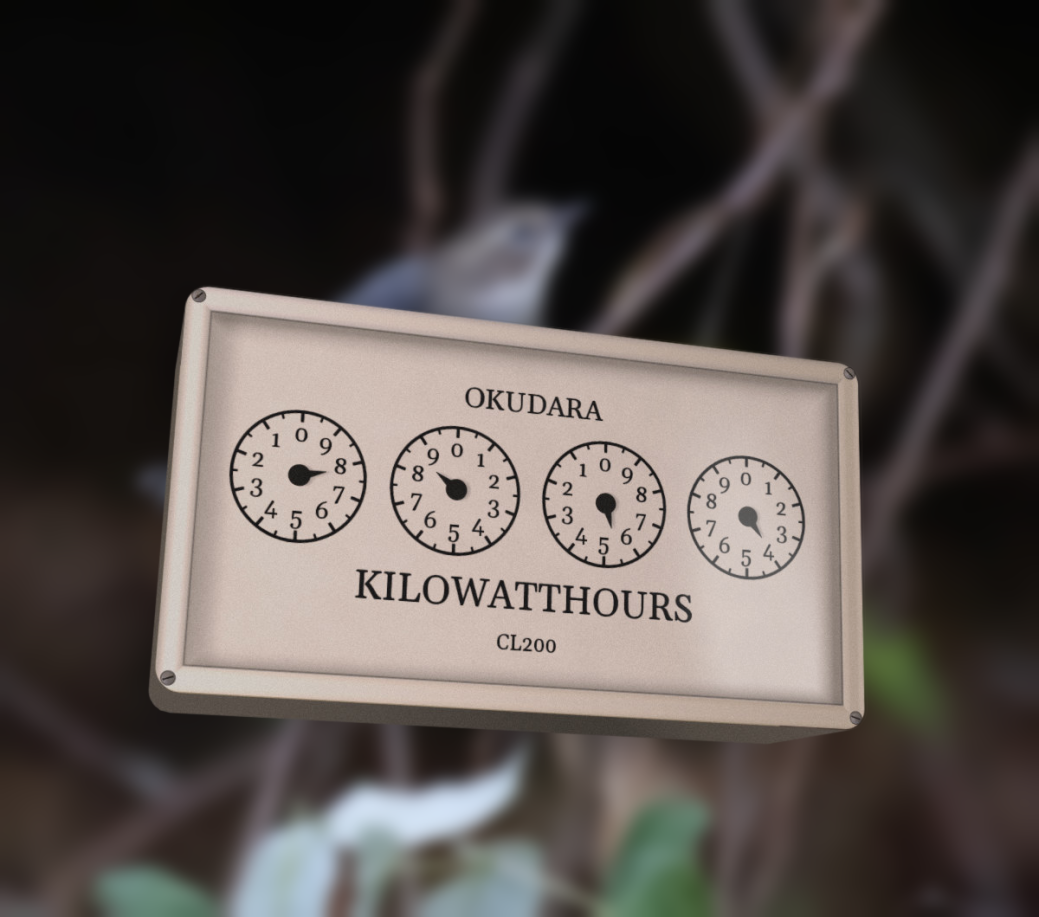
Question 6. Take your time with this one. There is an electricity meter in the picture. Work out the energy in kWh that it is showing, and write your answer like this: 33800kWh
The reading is 7854kWh
